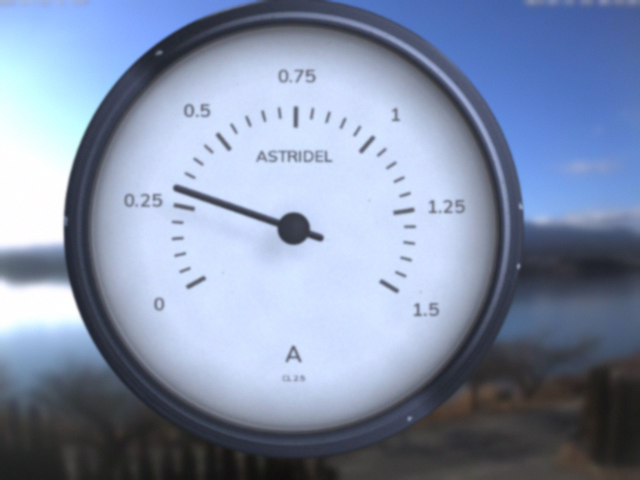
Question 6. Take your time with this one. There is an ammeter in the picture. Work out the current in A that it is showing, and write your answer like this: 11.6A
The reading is 0.3A
